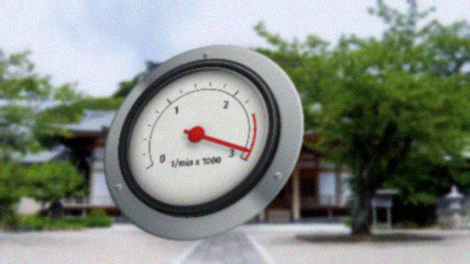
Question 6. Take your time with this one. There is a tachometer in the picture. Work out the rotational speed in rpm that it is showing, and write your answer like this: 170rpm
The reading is 2900rpm
